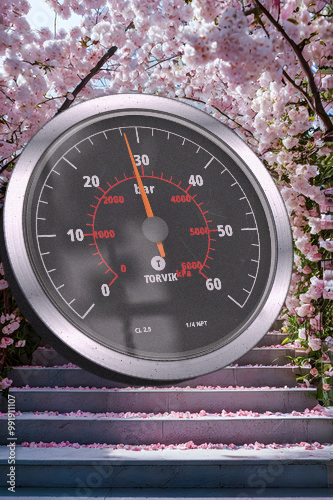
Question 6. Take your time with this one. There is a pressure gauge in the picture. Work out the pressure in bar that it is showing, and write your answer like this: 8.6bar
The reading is 28bar
